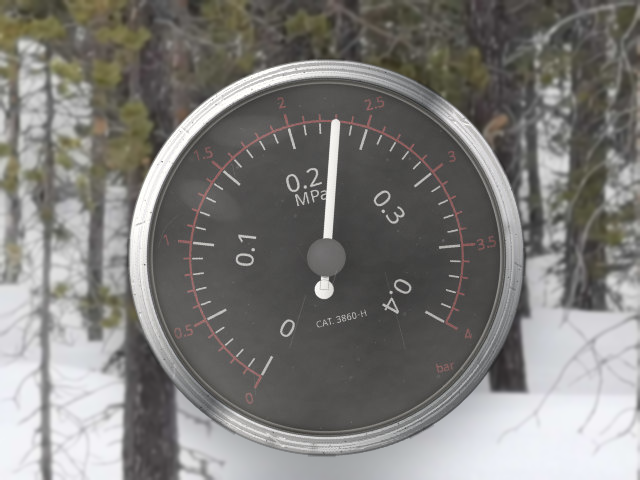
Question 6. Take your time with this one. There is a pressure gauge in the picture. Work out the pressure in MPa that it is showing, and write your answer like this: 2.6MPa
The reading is 0.23MPa
